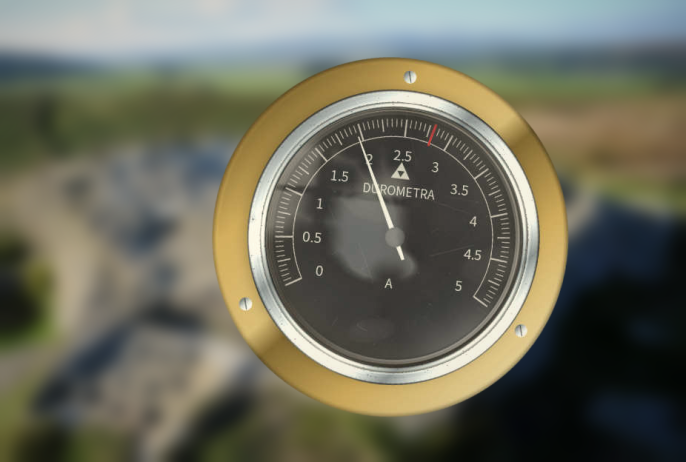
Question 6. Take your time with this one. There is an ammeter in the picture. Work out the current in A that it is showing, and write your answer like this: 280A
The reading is 1.95A
